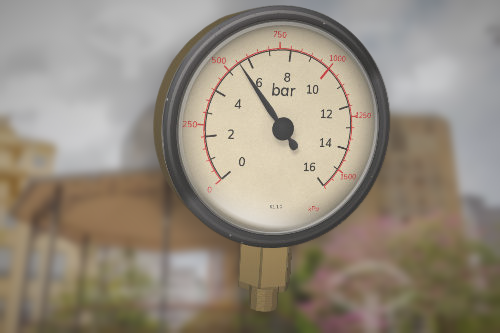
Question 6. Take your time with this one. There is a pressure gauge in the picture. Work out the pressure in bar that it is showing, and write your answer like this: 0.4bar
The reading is 5.5bar
